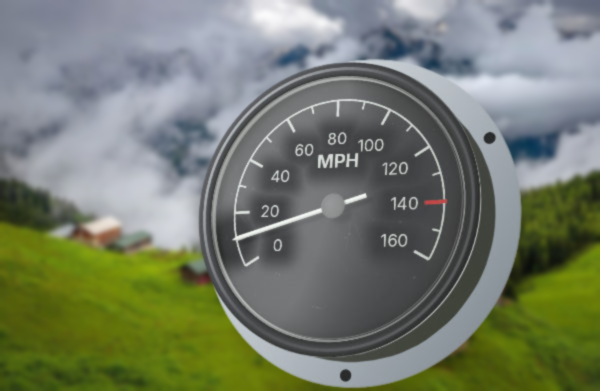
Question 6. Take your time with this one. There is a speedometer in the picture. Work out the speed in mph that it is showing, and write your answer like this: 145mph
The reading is 10mph
